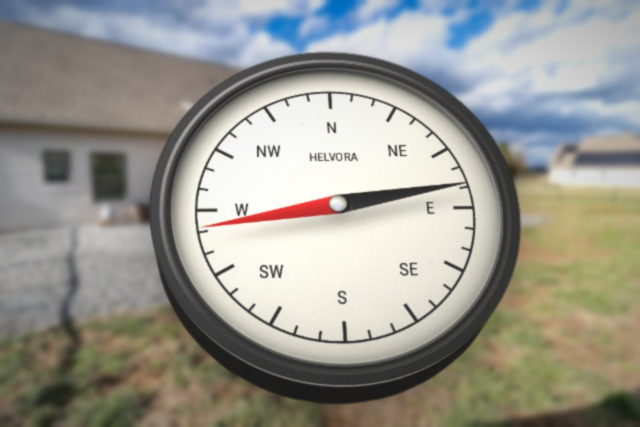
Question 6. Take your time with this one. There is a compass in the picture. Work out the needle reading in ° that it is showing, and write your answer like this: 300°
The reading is 260°
